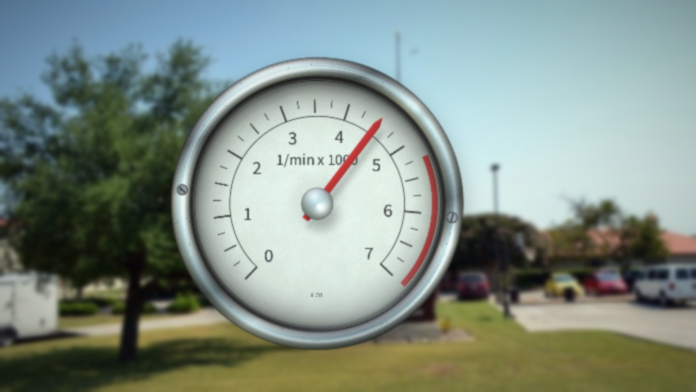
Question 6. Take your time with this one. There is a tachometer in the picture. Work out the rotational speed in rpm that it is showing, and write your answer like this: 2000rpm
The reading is 4500rpm
